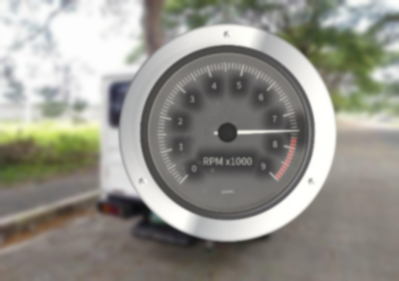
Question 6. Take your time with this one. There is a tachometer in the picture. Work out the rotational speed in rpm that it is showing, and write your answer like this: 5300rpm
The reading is 7500rpm
